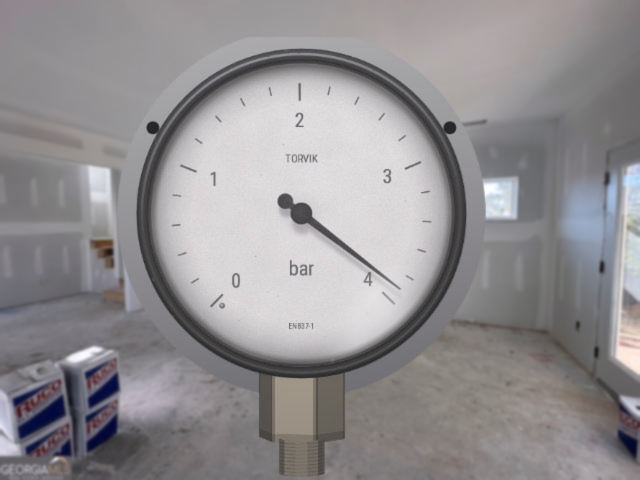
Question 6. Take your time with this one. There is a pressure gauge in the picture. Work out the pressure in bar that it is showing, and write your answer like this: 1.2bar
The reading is 3.9bar
